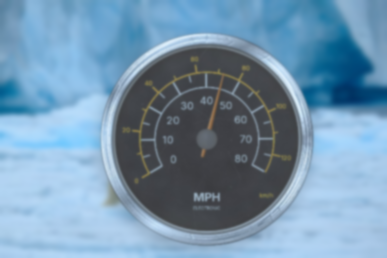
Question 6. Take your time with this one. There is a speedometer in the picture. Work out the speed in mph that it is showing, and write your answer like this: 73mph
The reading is 45mph
